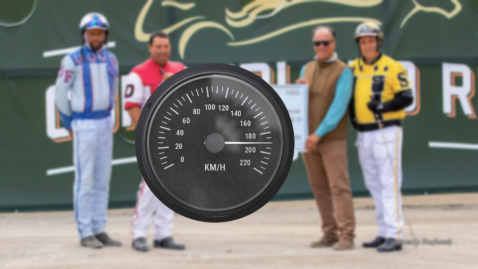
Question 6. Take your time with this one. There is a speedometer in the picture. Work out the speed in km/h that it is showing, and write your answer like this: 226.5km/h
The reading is 190km/h
